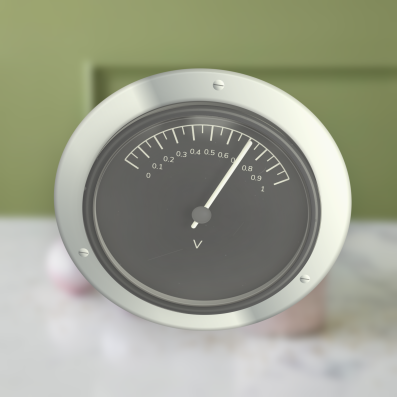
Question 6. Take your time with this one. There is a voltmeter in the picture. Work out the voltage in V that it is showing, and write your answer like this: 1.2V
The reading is 0.7V
